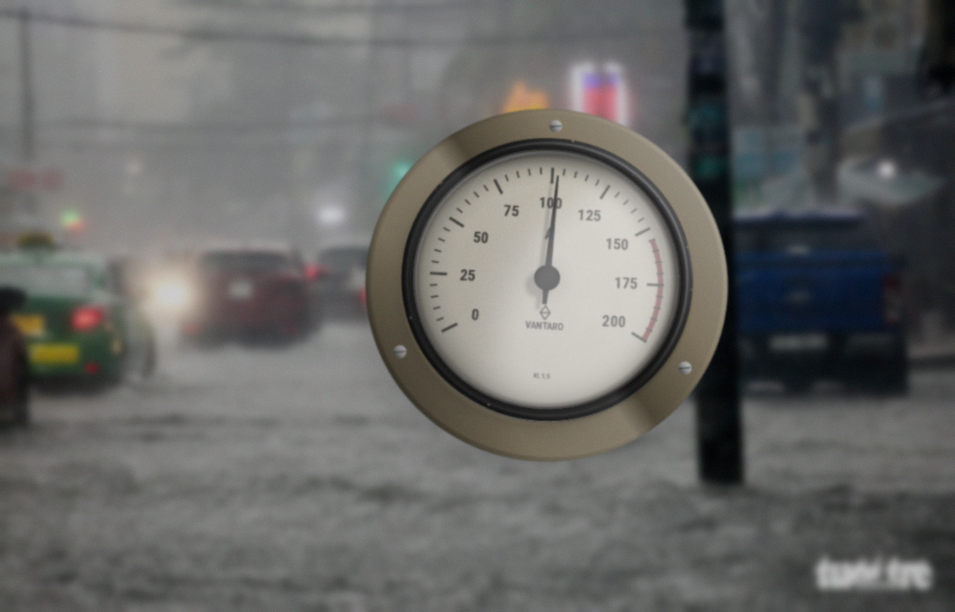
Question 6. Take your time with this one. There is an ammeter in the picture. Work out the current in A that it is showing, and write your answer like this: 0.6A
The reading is 102.5A
